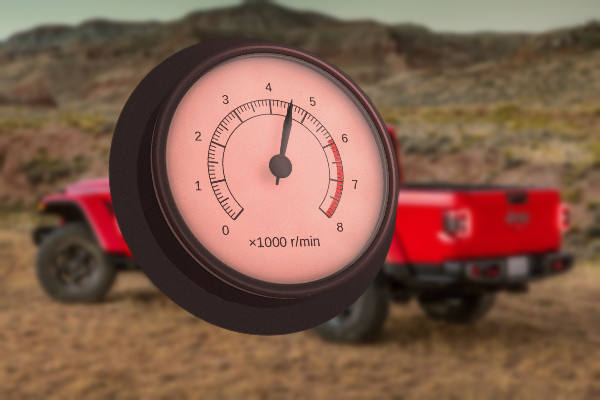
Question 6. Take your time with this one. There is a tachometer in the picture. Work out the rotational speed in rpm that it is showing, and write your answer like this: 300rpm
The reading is 4500rpm
